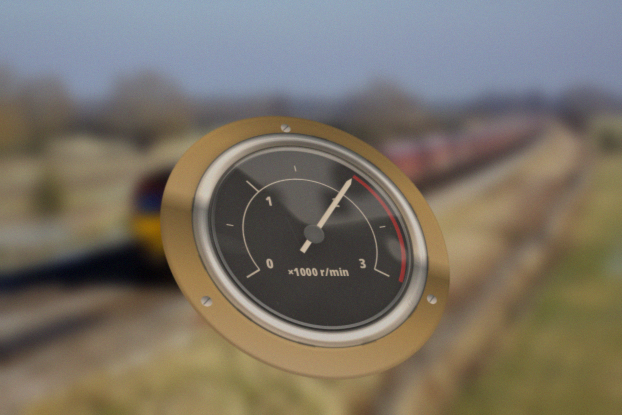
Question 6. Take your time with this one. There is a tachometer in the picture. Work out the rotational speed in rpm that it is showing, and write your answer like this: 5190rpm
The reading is 2000rpm
